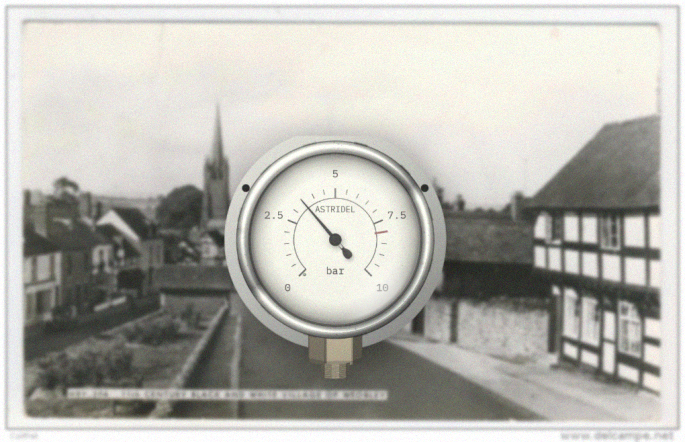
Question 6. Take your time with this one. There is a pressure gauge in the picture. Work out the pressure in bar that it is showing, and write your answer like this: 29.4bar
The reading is 3.5bar
